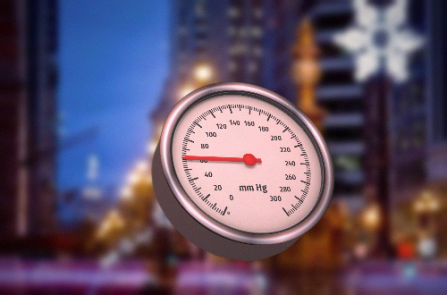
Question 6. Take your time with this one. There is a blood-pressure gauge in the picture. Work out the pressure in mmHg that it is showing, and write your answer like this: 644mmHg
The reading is 60mmHg
